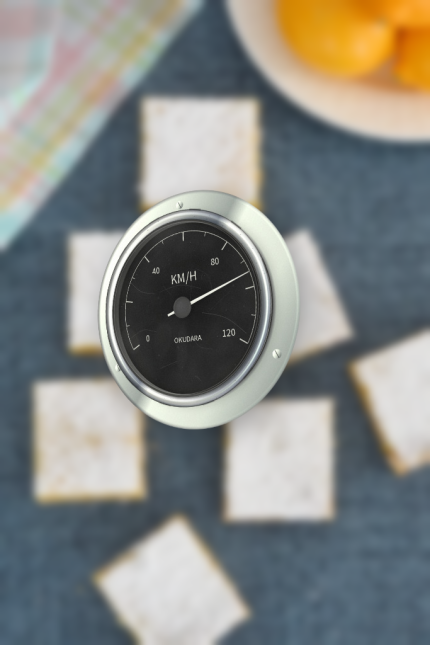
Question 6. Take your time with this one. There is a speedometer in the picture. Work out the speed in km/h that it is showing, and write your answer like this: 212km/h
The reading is 95km/h
